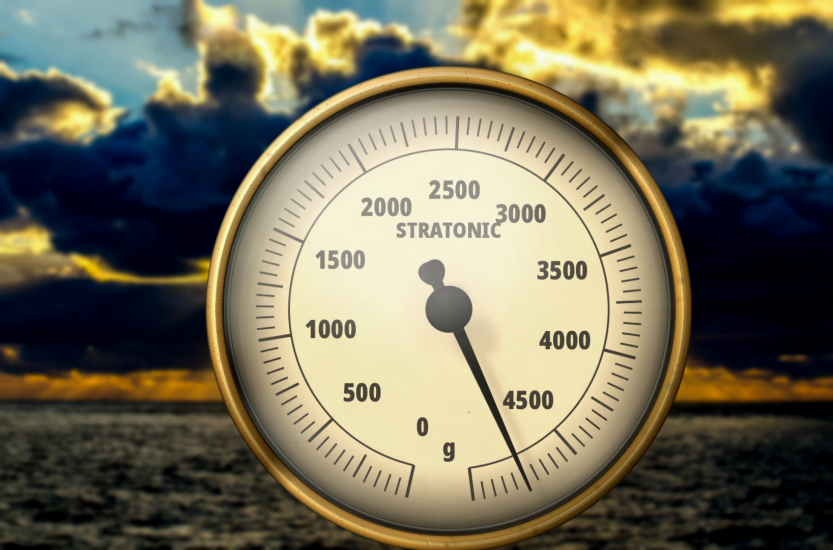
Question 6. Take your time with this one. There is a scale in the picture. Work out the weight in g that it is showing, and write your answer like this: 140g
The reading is 4750g
